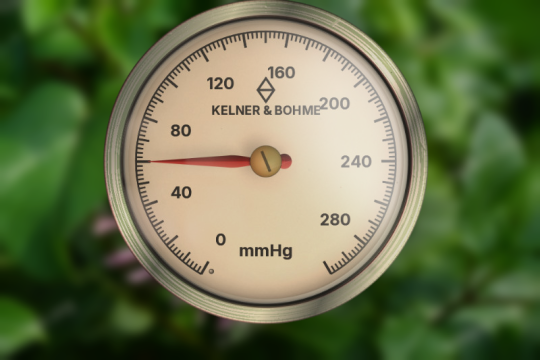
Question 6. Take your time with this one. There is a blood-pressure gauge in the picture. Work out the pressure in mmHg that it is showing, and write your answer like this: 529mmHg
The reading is 60mmHg
